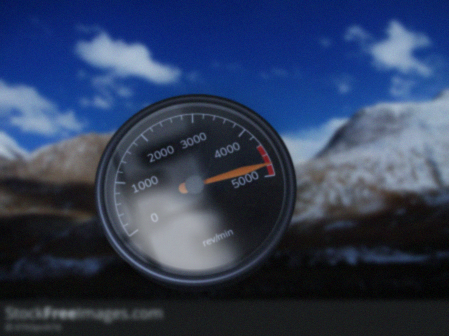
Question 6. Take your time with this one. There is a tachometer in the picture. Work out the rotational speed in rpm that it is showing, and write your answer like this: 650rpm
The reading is 4800rpm
